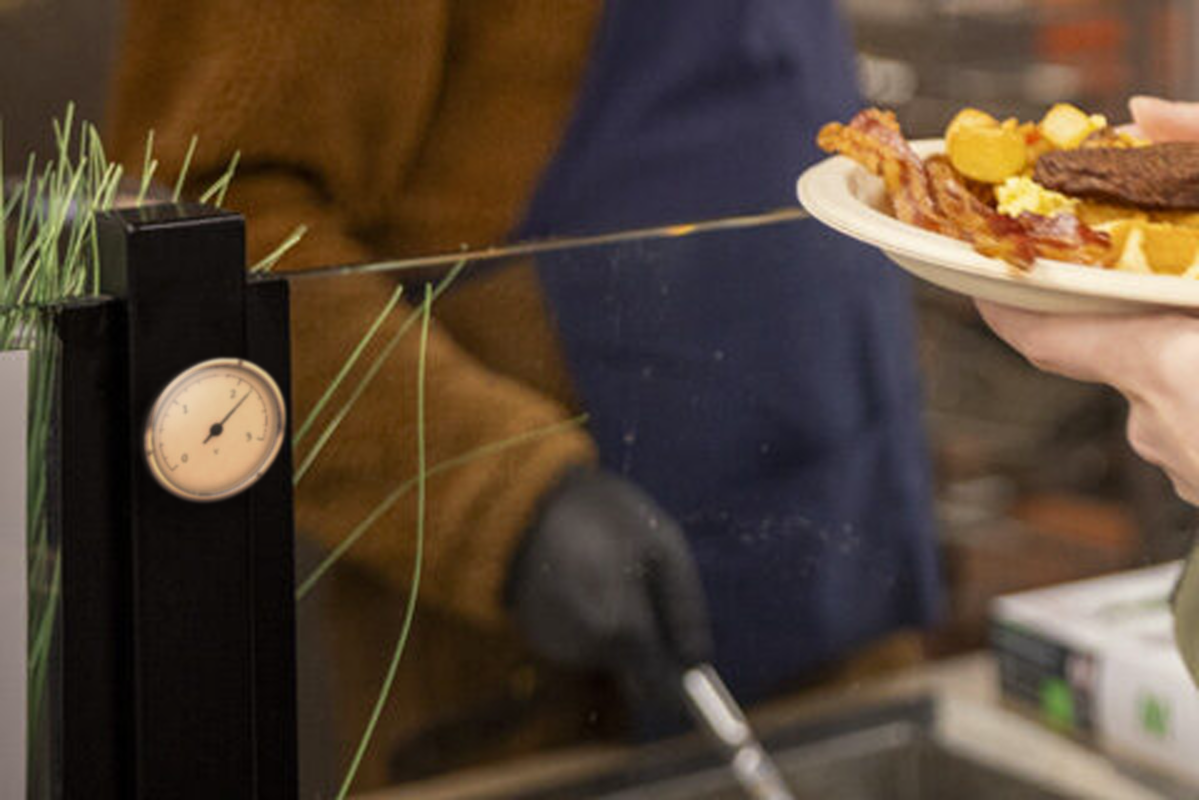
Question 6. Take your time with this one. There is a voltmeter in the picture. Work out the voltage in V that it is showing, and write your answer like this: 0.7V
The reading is 2.2V
